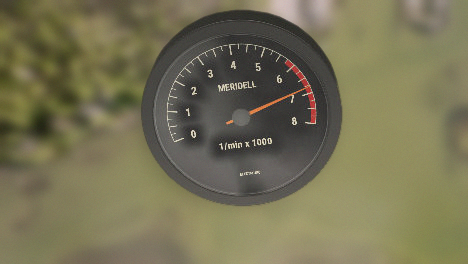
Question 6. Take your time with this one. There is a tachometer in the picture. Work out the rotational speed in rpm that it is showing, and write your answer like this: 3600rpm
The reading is 6750rpm
